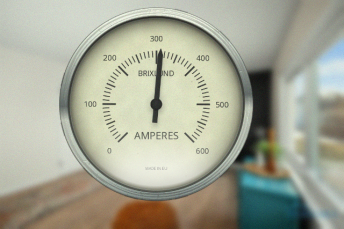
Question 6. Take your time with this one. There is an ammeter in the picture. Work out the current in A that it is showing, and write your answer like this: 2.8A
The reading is 310A
